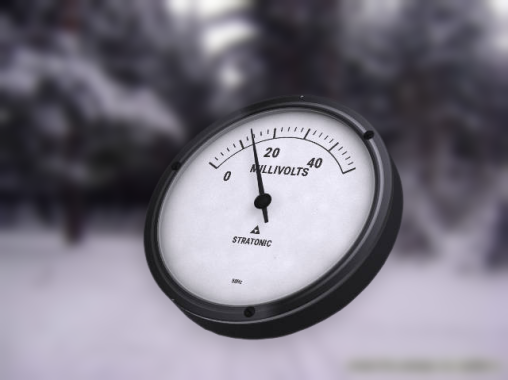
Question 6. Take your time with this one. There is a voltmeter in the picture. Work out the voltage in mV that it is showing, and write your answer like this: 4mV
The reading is 14mV
